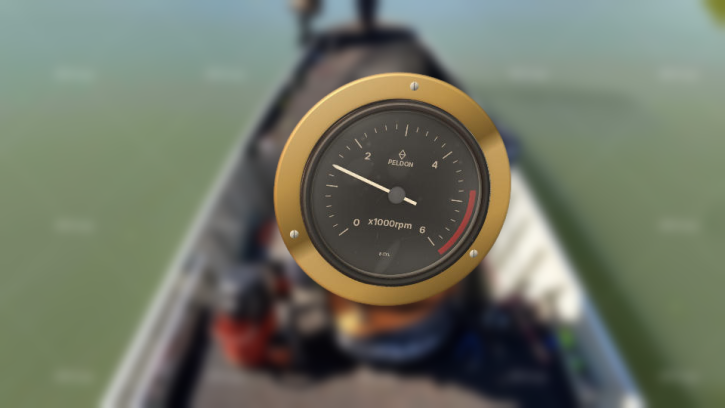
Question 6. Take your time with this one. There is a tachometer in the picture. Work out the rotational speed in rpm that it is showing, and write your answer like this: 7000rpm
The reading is 1400rpm
